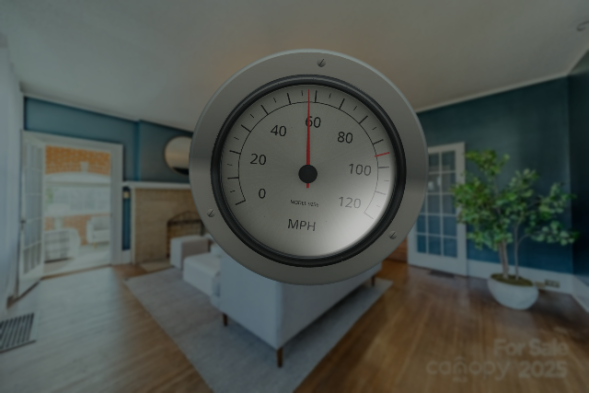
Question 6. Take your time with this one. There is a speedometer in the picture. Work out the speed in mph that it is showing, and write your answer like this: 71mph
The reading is 57.5mph
